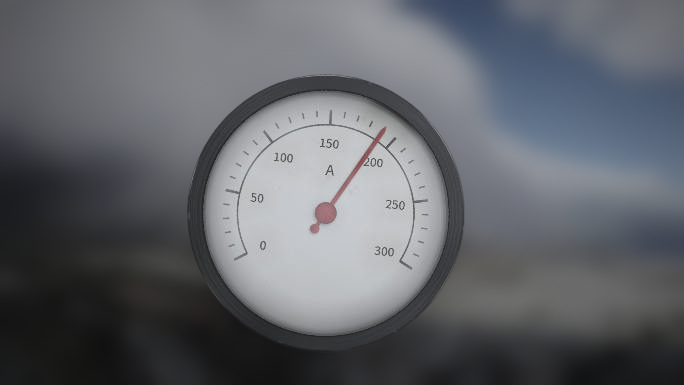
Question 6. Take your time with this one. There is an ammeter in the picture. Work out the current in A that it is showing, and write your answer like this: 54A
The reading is 190A
